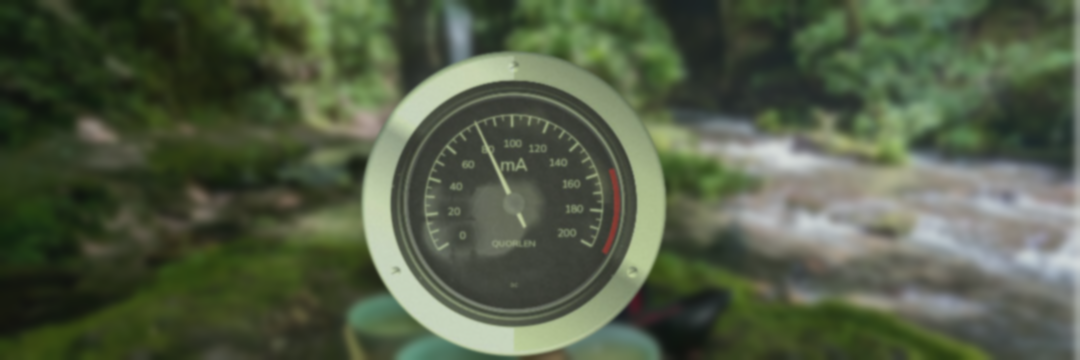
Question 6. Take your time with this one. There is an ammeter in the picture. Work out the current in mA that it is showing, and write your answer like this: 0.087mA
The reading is 80mA
